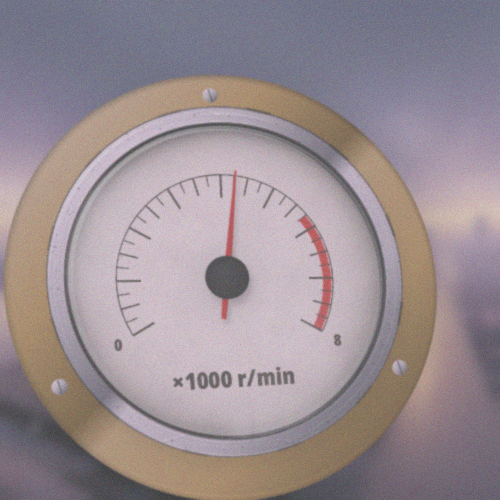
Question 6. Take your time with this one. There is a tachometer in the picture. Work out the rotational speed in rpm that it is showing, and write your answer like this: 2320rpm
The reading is 4250rpm
